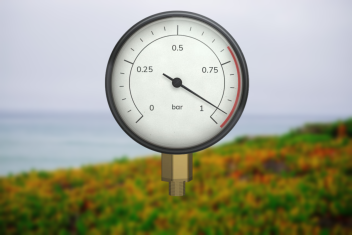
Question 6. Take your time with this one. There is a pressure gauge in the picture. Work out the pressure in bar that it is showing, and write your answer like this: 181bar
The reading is 0.95bar
